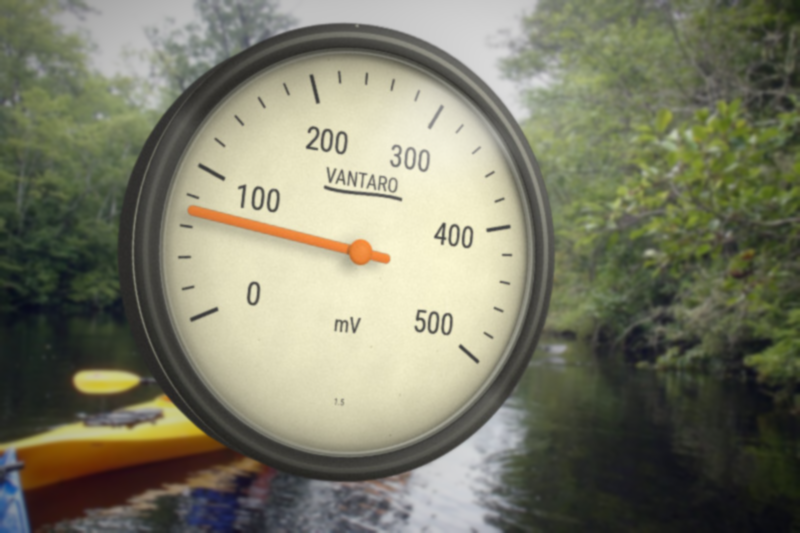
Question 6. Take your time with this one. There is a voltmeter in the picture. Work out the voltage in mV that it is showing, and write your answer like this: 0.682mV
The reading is 70mV
